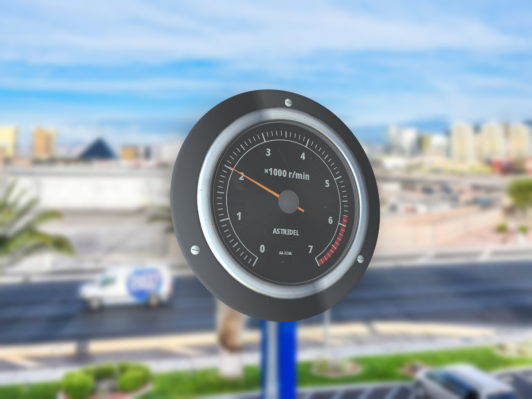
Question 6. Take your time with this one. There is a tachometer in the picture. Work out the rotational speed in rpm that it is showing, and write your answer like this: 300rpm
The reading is 2000rpm
